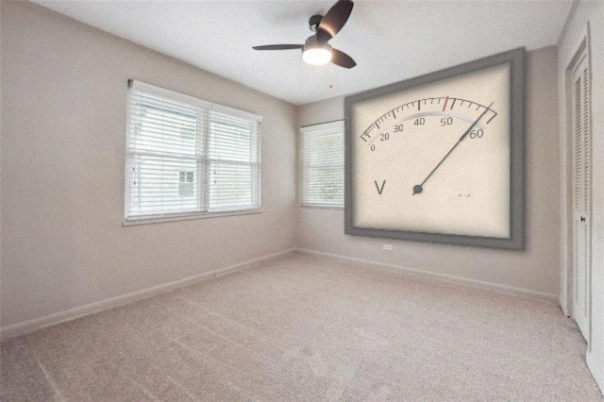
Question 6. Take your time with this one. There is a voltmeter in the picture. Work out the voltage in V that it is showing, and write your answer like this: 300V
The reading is 58V
